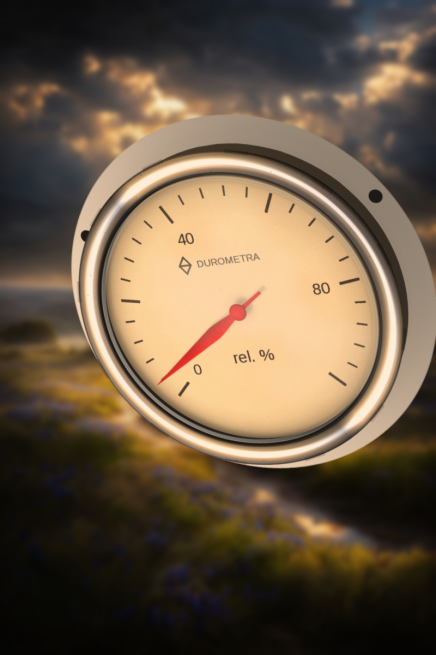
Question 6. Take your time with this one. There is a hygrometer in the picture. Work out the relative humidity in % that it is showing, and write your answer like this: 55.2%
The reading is 4%
